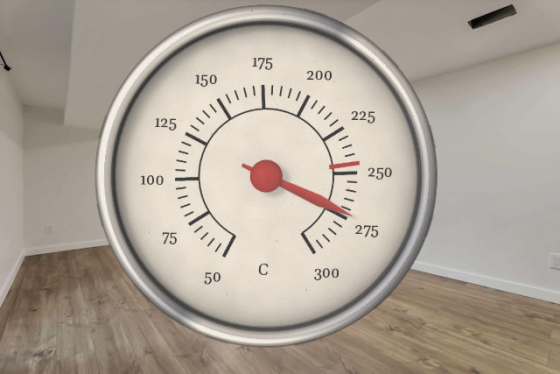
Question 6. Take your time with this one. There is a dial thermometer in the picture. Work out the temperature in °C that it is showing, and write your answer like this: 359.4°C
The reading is 272.5°C
